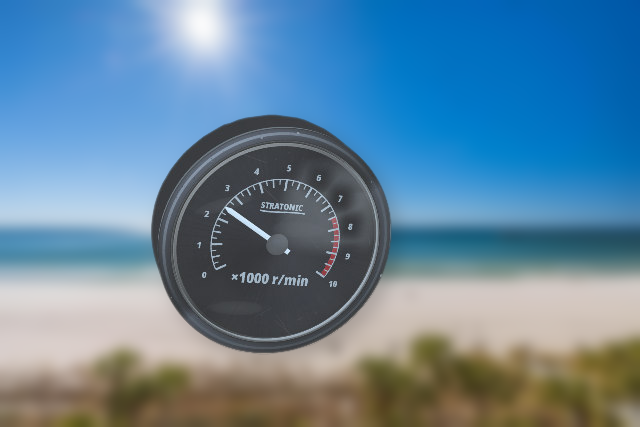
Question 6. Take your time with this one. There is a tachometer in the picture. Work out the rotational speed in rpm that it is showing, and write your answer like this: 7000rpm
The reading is 2500rpm
